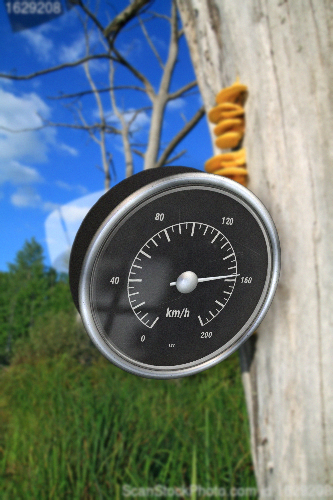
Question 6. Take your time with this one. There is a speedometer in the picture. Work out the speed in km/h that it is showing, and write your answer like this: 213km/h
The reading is 155km/h
